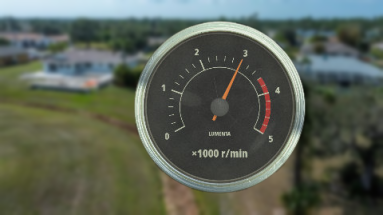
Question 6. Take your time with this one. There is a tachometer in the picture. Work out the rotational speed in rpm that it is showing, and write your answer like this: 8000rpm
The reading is 3000rpm
